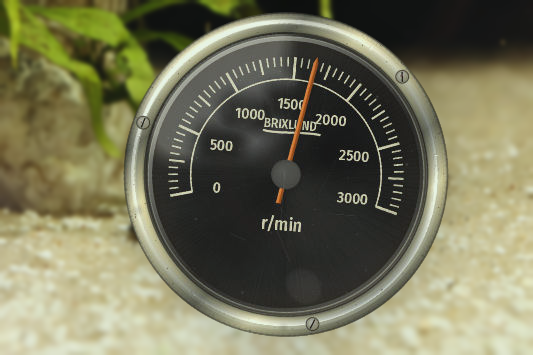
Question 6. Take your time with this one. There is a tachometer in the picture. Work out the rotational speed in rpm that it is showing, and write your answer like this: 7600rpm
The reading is 1650rpm
